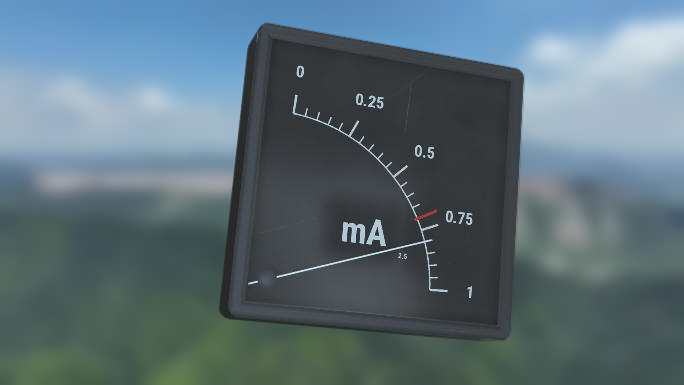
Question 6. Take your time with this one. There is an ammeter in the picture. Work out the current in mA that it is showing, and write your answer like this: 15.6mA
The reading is 0.8mA
